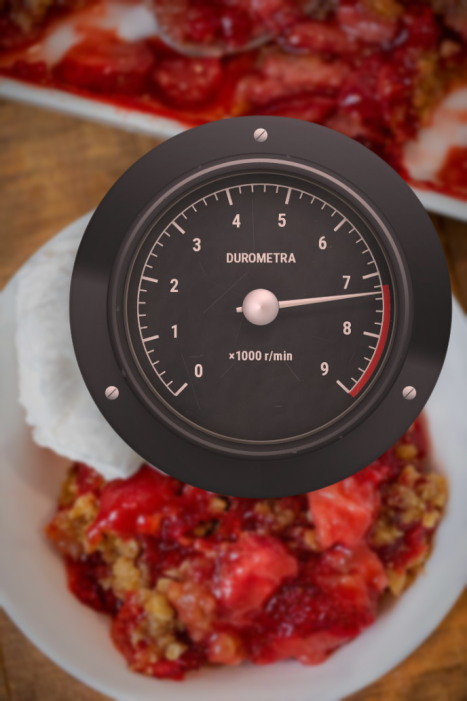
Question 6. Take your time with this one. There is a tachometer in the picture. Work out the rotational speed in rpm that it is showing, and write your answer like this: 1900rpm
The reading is 7300rpm
